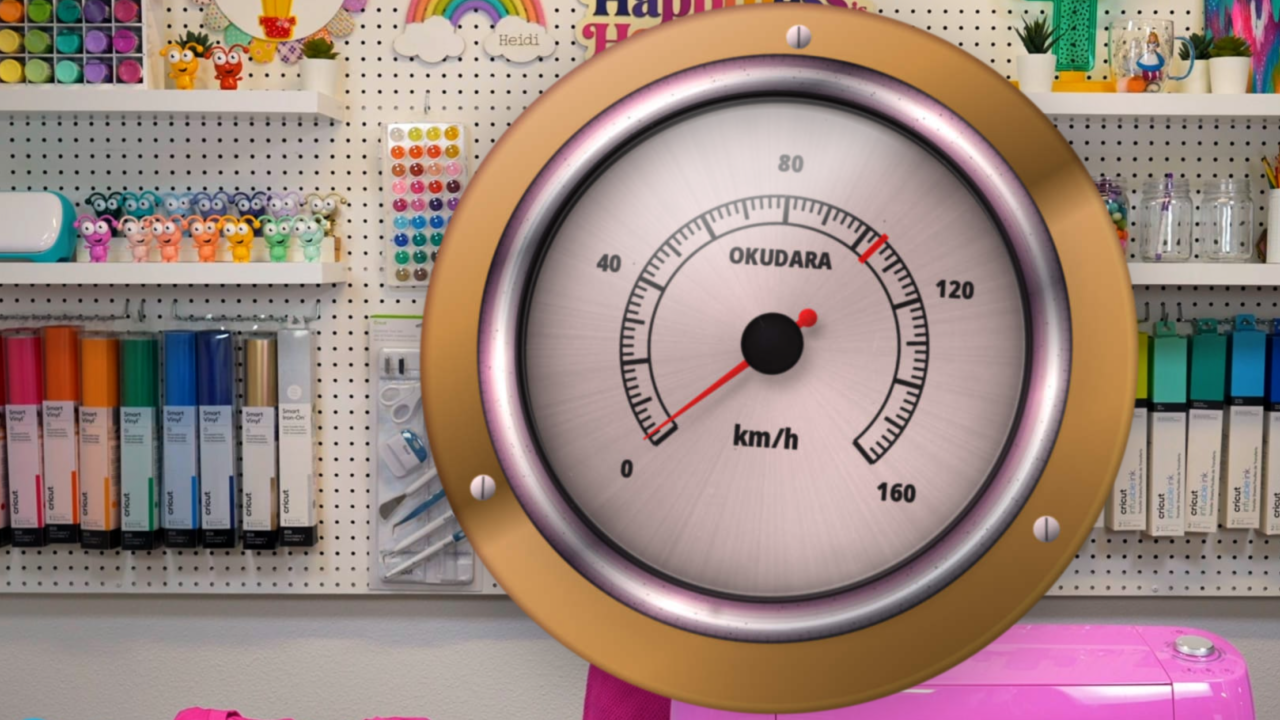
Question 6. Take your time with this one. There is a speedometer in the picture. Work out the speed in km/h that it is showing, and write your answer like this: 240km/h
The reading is 2km/h
